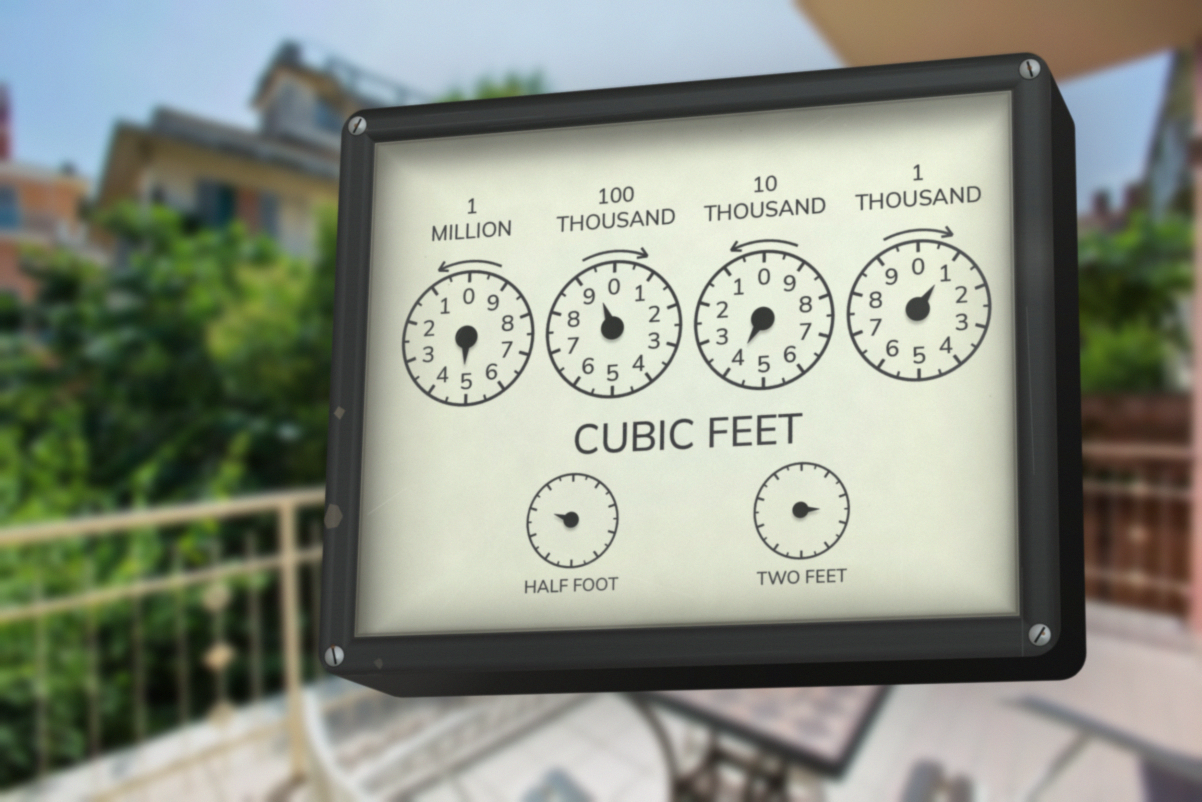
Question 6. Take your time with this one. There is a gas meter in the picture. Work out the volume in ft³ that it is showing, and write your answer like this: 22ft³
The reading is 494100ft³
